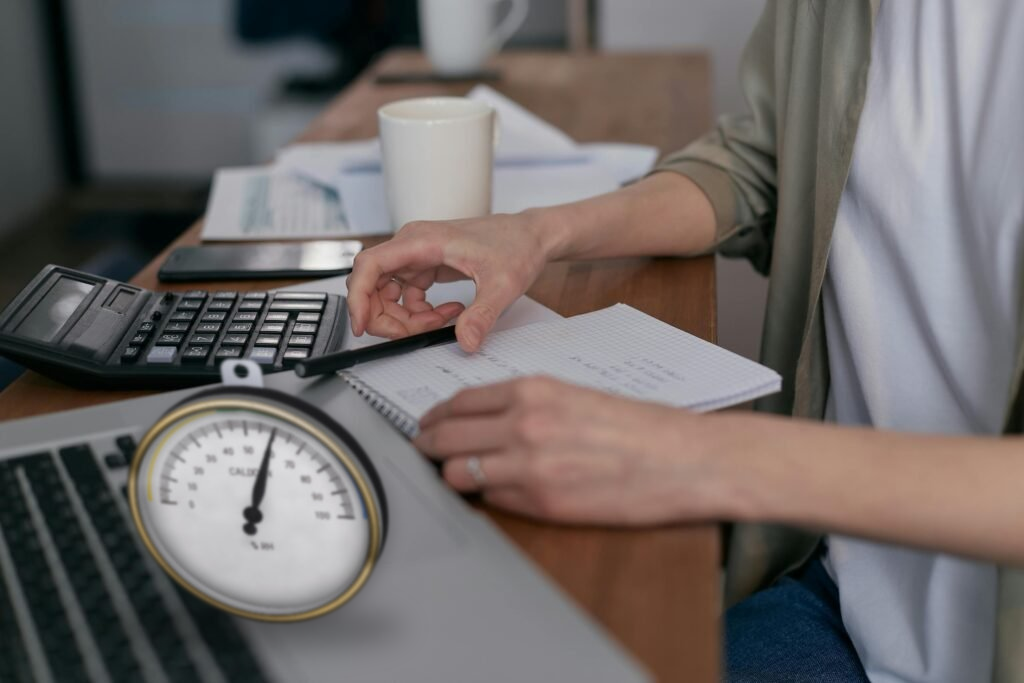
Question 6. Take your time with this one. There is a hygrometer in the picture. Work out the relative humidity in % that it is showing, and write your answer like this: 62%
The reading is 60%
